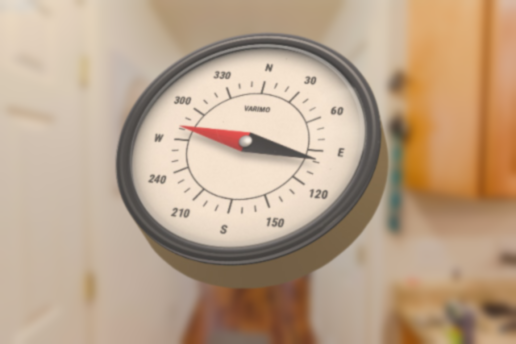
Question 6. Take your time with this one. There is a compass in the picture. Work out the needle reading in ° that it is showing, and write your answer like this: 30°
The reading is 280°
